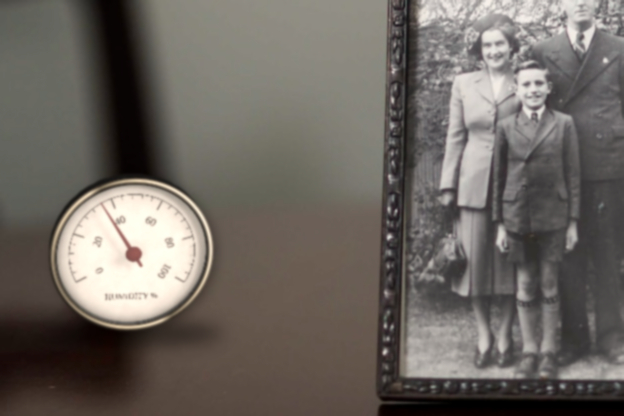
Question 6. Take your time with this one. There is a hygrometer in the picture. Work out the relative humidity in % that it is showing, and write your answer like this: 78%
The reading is 36%
